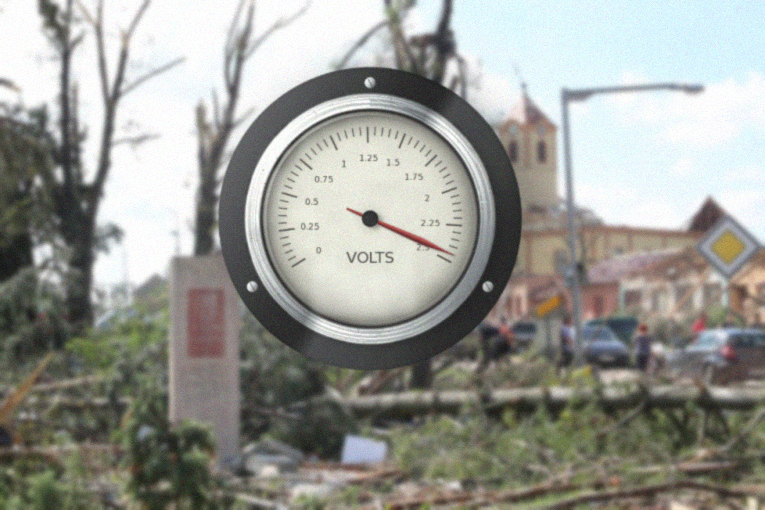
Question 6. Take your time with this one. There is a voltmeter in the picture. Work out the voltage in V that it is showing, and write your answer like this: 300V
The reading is 2.45V
